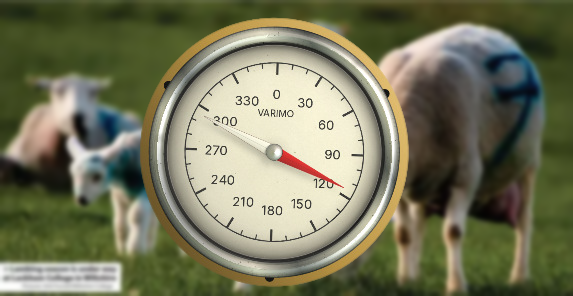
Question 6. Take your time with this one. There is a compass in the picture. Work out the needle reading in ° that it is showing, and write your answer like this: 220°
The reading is 115°
